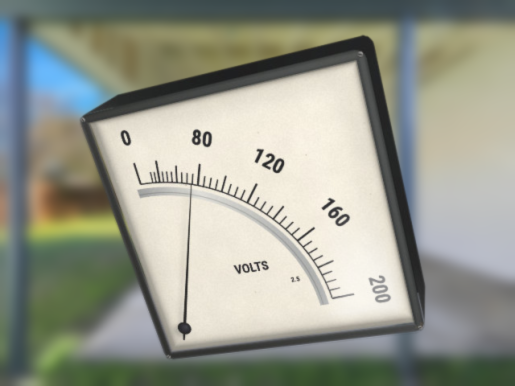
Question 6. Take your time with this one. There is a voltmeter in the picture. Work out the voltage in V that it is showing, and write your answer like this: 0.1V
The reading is 75V
